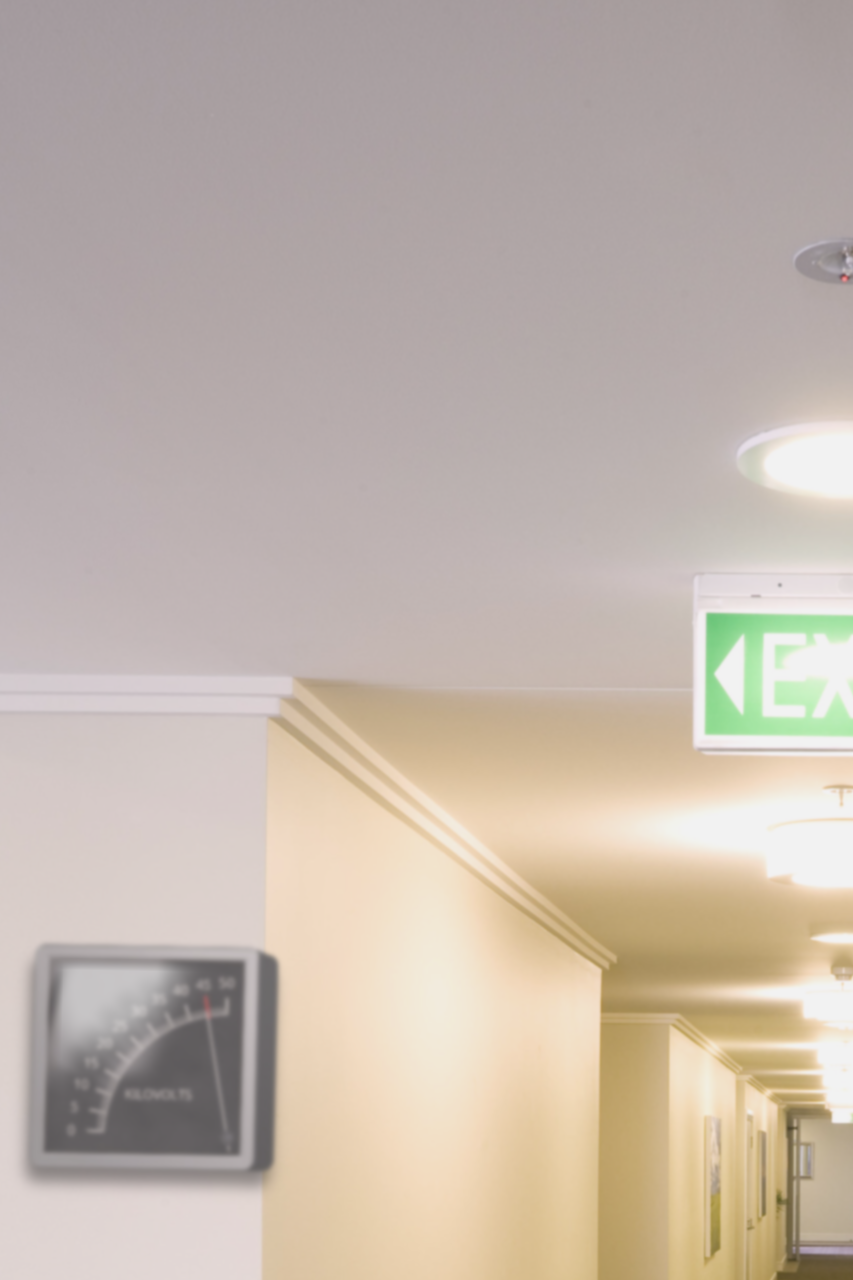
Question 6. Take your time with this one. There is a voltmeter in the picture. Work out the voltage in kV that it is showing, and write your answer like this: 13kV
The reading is 45kV
